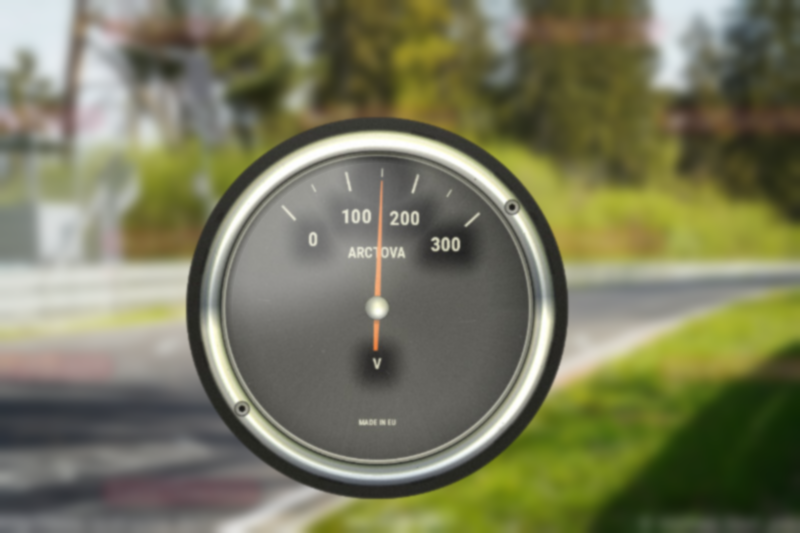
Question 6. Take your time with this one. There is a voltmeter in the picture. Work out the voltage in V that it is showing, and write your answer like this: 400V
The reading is 150V
